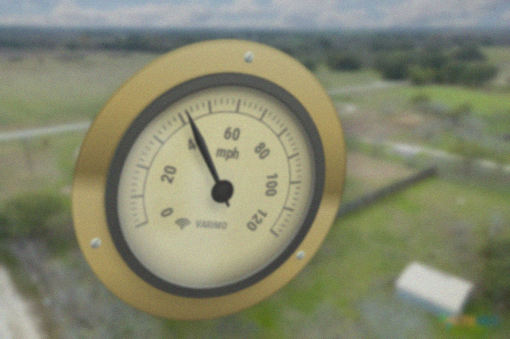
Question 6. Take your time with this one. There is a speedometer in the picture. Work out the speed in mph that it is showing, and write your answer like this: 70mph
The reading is 42mph
